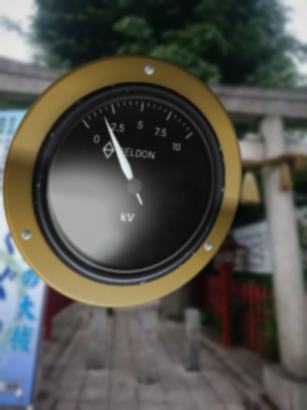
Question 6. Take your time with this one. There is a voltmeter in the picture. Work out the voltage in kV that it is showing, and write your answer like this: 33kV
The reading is 1.5kV
